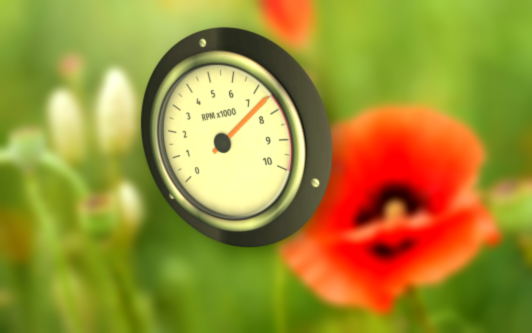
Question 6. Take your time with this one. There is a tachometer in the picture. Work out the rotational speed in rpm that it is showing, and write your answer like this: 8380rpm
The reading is 7500rpm
